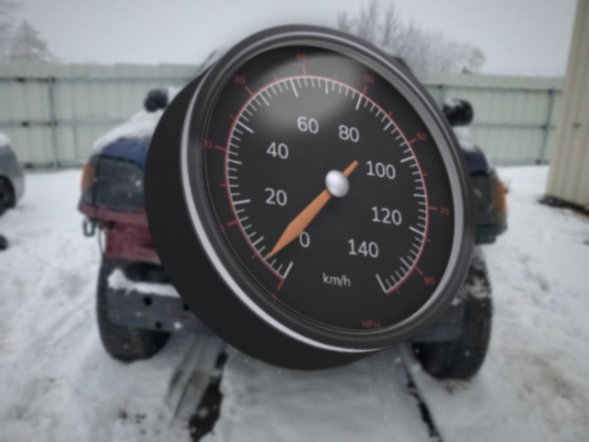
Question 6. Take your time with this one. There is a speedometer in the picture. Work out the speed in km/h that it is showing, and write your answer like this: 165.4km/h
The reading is 6km/h
